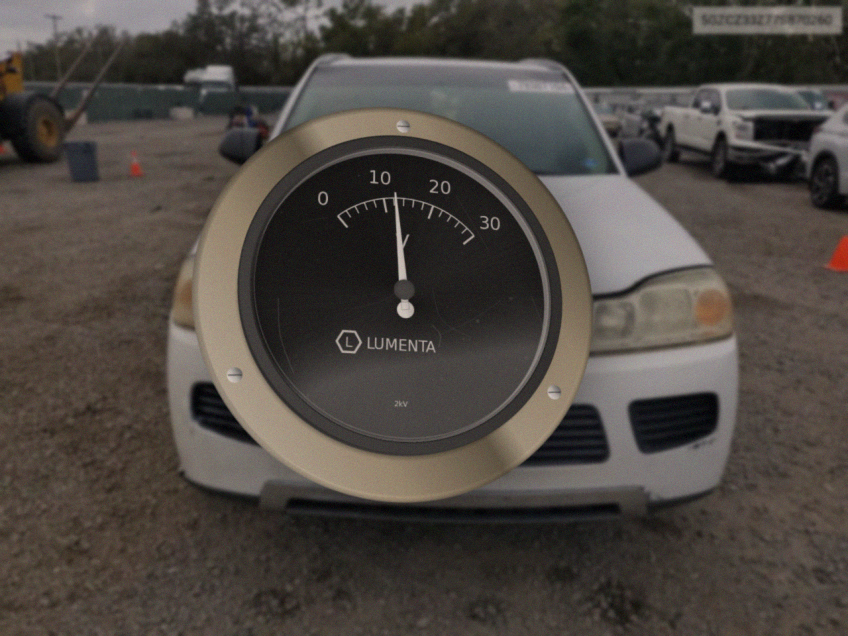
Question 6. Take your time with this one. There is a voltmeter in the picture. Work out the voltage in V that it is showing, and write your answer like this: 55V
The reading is 12V
